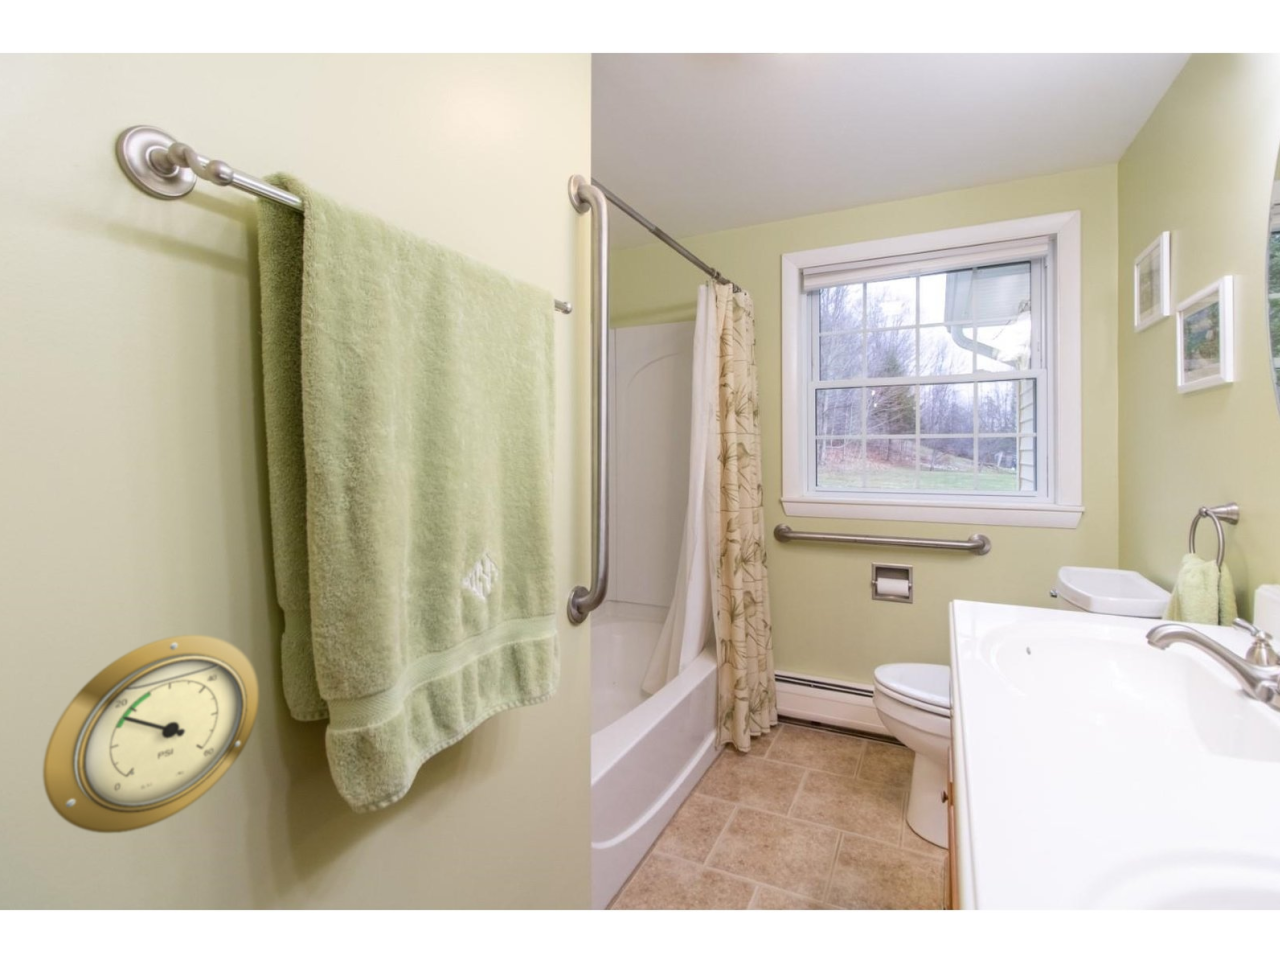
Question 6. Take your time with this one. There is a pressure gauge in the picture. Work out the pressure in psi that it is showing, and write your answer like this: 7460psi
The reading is 17.5psi
